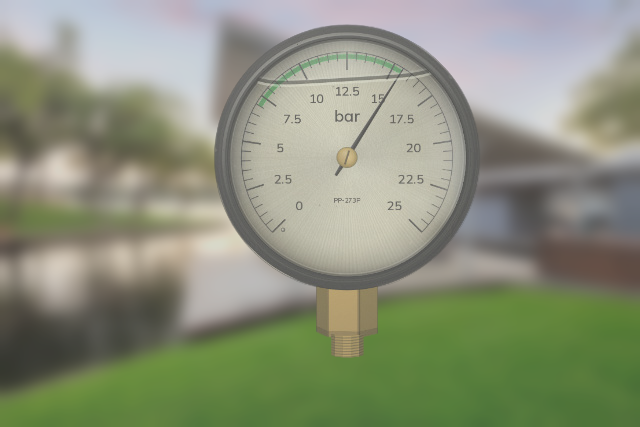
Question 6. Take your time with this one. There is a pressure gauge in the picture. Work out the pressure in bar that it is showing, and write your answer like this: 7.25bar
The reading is 15.5bar
